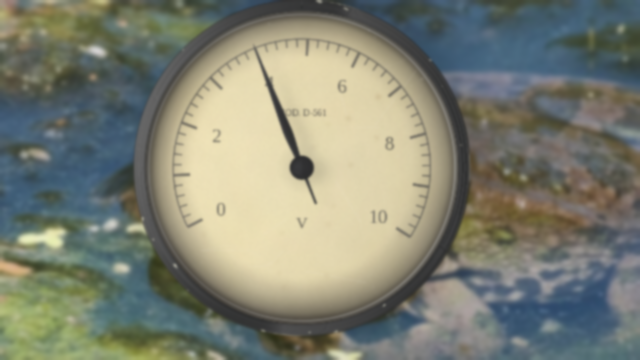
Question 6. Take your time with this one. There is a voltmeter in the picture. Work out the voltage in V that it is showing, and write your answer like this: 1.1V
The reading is 4V
